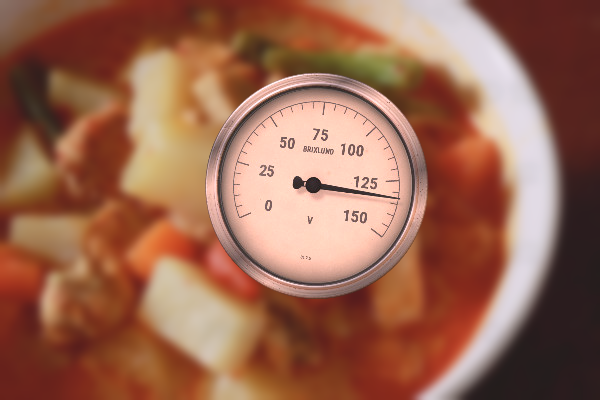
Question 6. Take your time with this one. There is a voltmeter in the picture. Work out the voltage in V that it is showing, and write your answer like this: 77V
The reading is 132.5V
